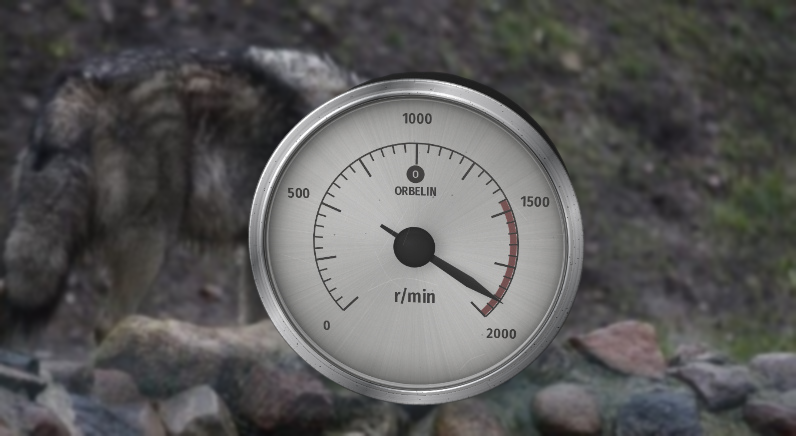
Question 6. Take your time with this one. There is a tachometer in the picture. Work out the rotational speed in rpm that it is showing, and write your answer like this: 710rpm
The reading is 1900rpm
